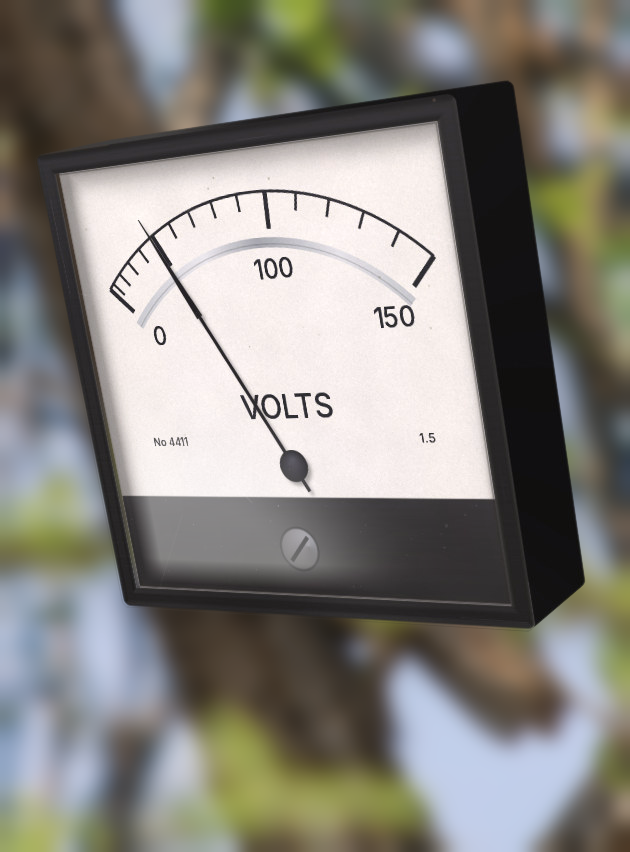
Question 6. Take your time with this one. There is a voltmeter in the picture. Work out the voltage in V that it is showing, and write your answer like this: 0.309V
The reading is 50V
